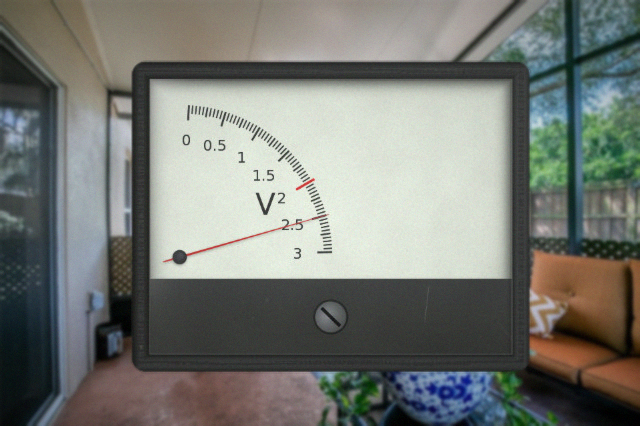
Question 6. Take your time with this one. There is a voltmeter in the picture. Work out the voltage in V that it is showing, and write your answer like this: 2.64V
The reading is 2.5V
